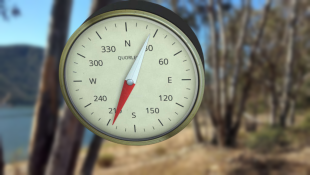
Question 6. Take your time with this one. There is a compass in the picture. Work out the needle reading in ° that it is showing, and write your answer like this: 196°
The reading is 205°
